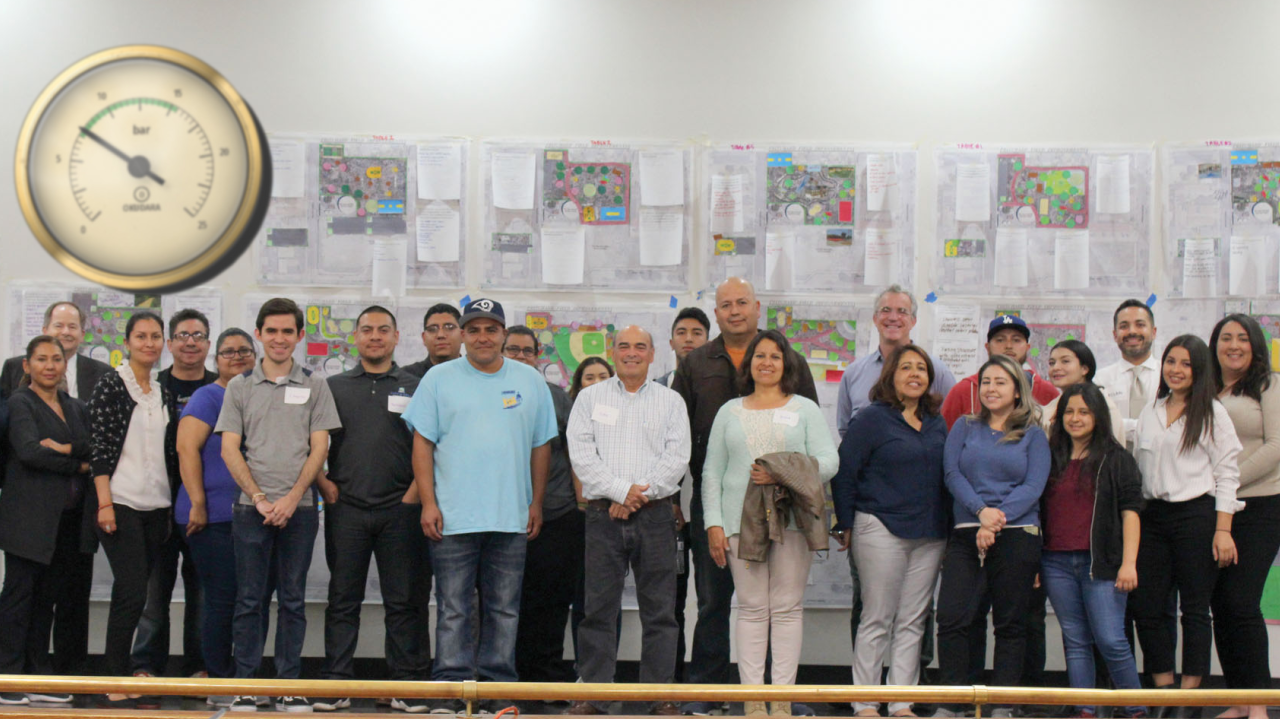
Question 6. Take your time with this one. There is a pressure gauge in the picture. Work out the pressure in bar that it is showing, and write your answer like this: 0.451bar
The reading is 7.5bar
